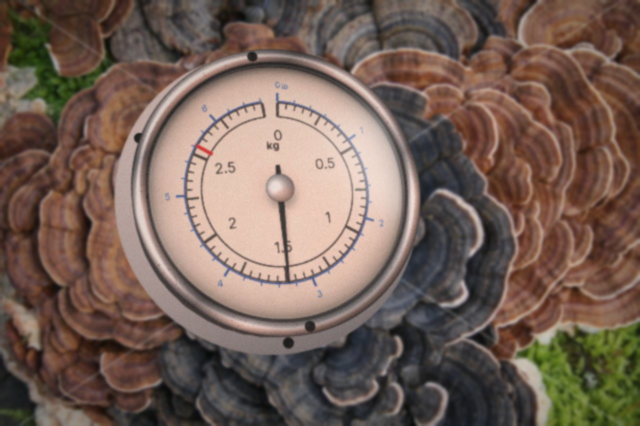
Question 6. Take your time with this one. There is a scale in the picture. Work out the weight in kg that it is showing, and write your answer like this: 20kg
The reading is 1.5kg
